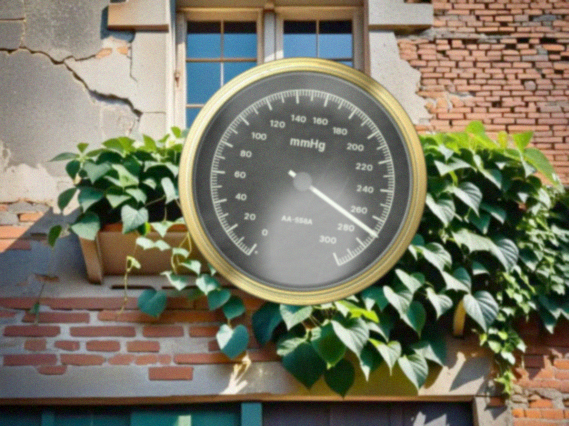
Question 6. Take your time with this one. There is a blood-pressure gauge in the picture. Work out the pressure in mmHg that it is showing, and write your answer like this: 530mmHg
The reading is 270mmHg
